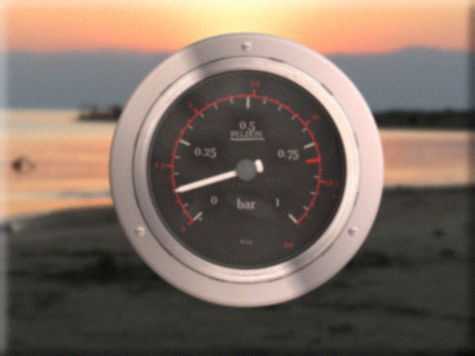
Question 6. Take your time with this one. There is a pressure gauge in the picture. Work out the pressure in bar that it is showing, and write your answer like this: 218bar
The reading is 0.1bar
